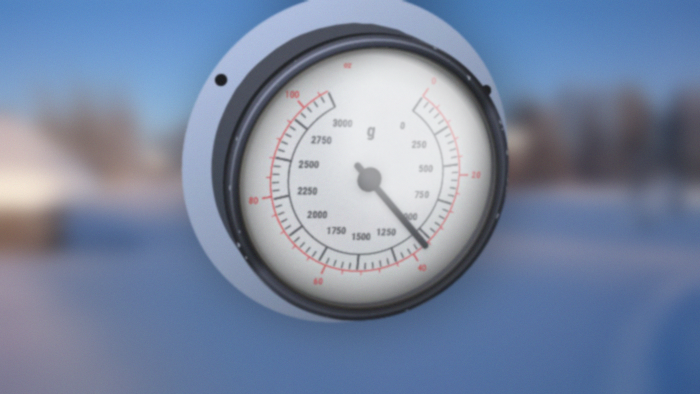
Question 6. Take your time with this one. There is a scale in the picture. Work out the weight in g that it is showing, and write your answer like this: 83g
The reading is 1050g
